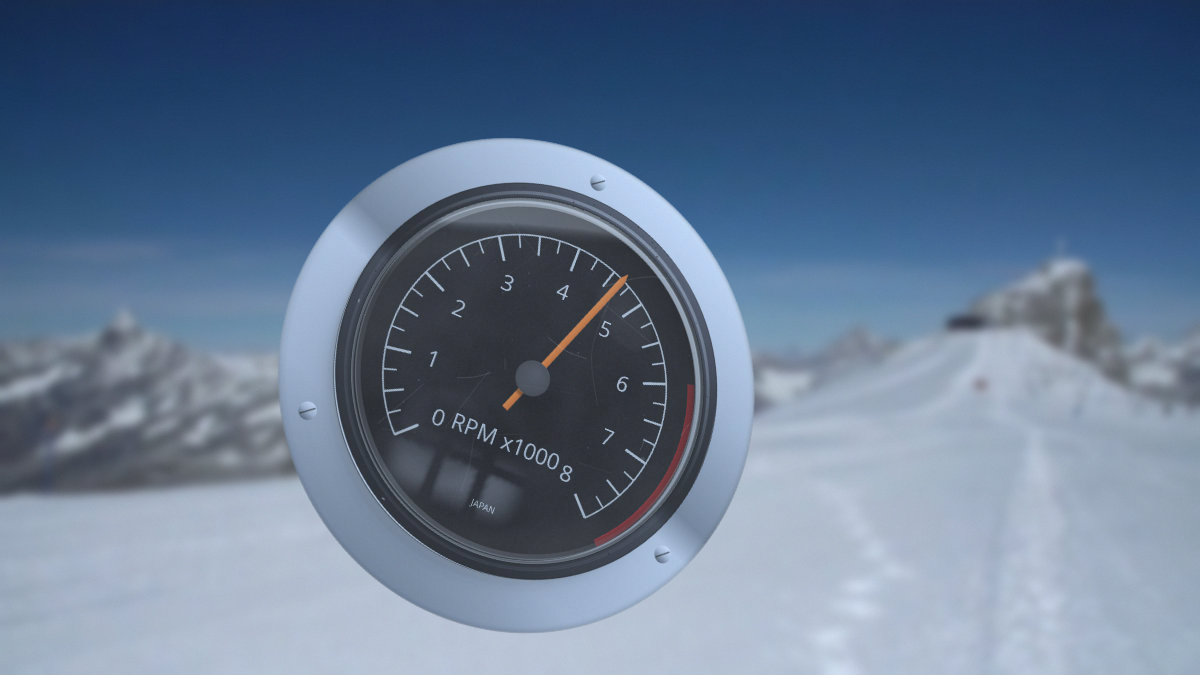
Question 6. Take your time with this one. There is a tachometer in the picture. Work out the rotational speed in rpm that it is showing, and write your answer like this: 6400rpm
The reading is 4625rpm
